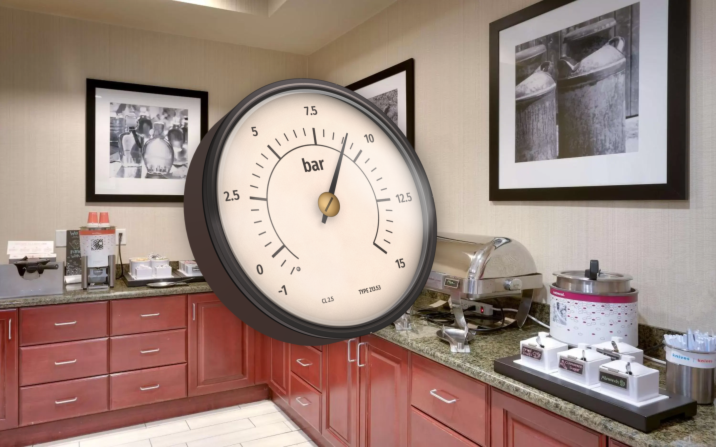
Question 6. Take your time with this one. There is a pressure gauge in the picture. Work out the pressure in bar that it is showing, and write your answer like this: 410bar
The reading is 9bar
